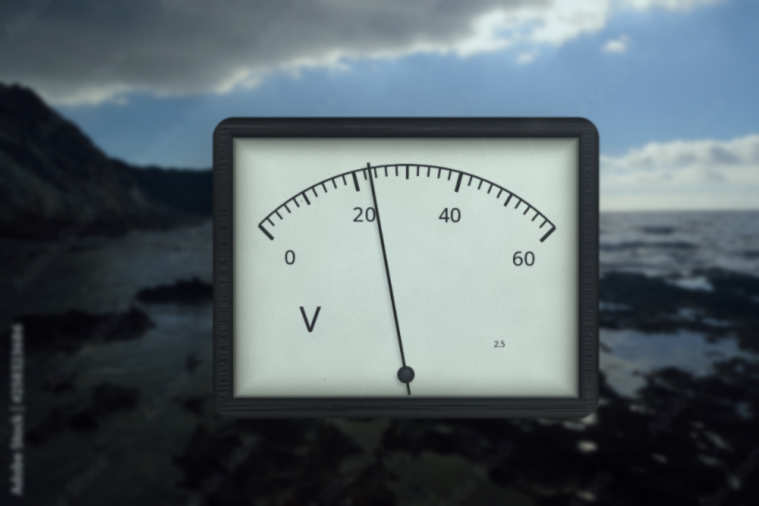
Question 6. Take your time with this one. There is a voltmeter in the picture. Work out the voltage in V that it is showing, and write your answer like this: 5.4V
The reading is 23V
